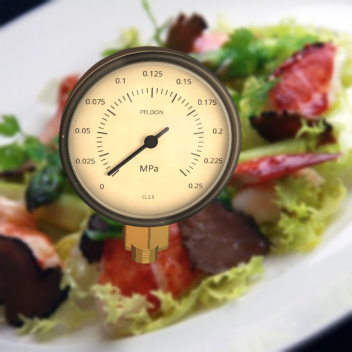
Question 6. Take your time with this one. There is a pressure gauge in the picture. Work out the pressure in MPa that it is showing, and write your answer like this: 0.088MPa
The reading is 0.005MPa
